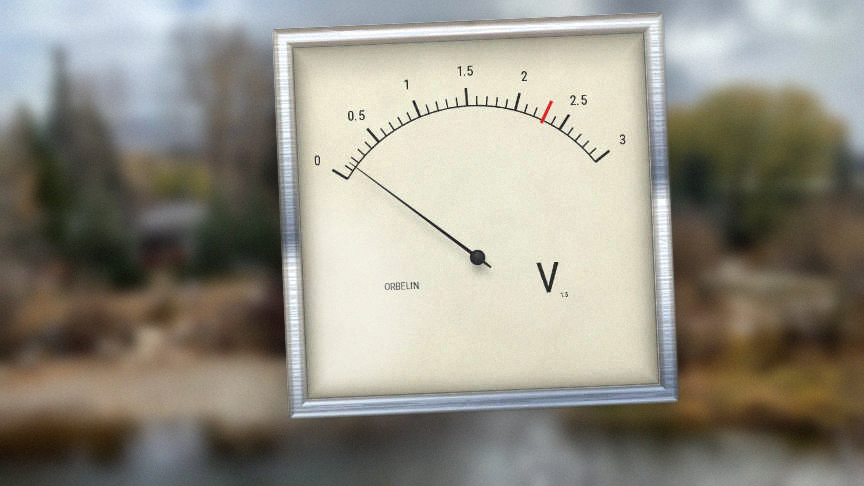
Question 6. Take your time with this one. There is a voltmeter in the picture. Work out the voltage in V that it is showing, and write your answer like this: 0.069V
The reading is 0.15V
